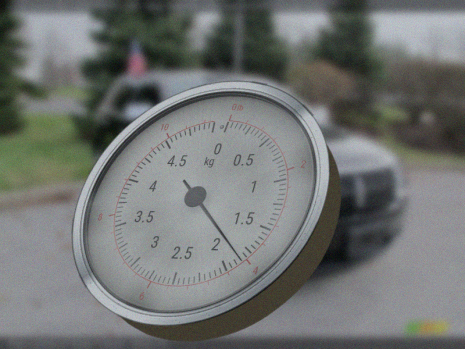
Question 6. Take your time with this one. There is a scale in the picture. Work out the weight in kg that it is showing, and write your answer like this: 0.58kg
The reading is 1.85kg
